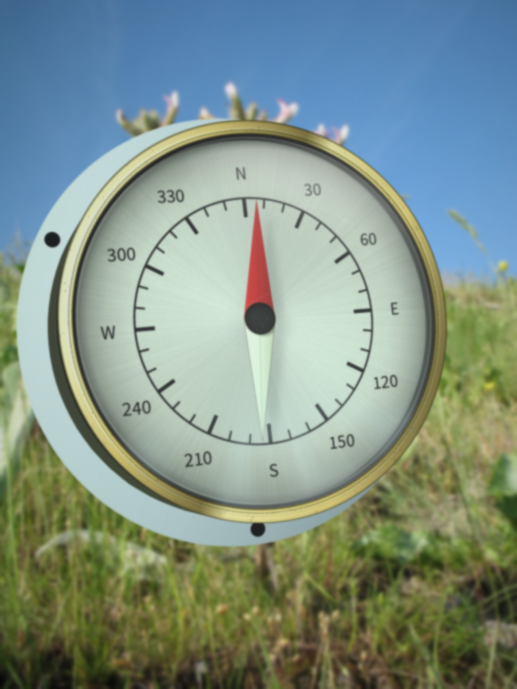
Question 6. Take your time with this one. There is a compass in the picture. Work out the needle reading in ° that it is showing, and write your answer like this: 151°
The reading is 5°
